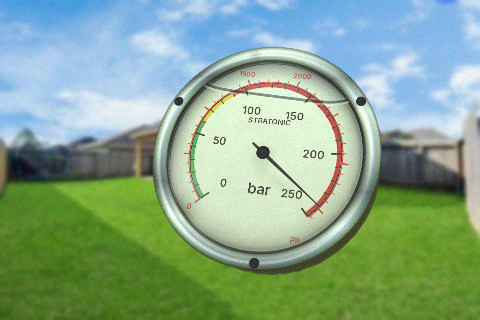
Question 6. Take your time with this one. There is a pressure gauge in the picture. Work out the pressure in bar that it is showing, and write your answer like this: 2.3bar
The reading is 240bar
